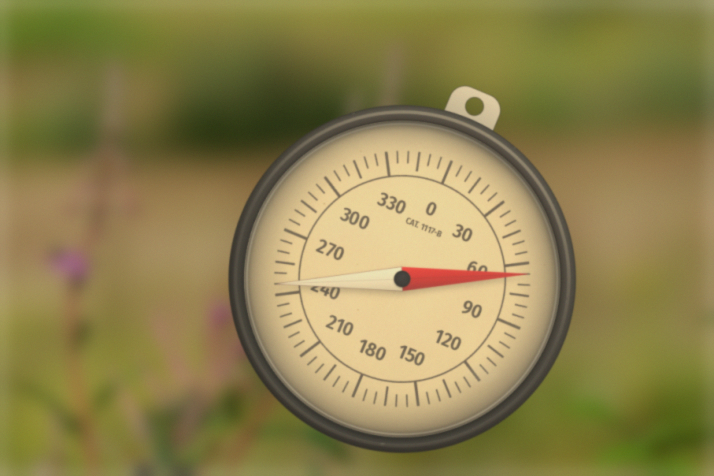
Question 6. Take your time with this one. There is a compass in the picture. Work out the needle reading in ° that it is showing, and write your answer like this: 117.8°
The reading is 65°
